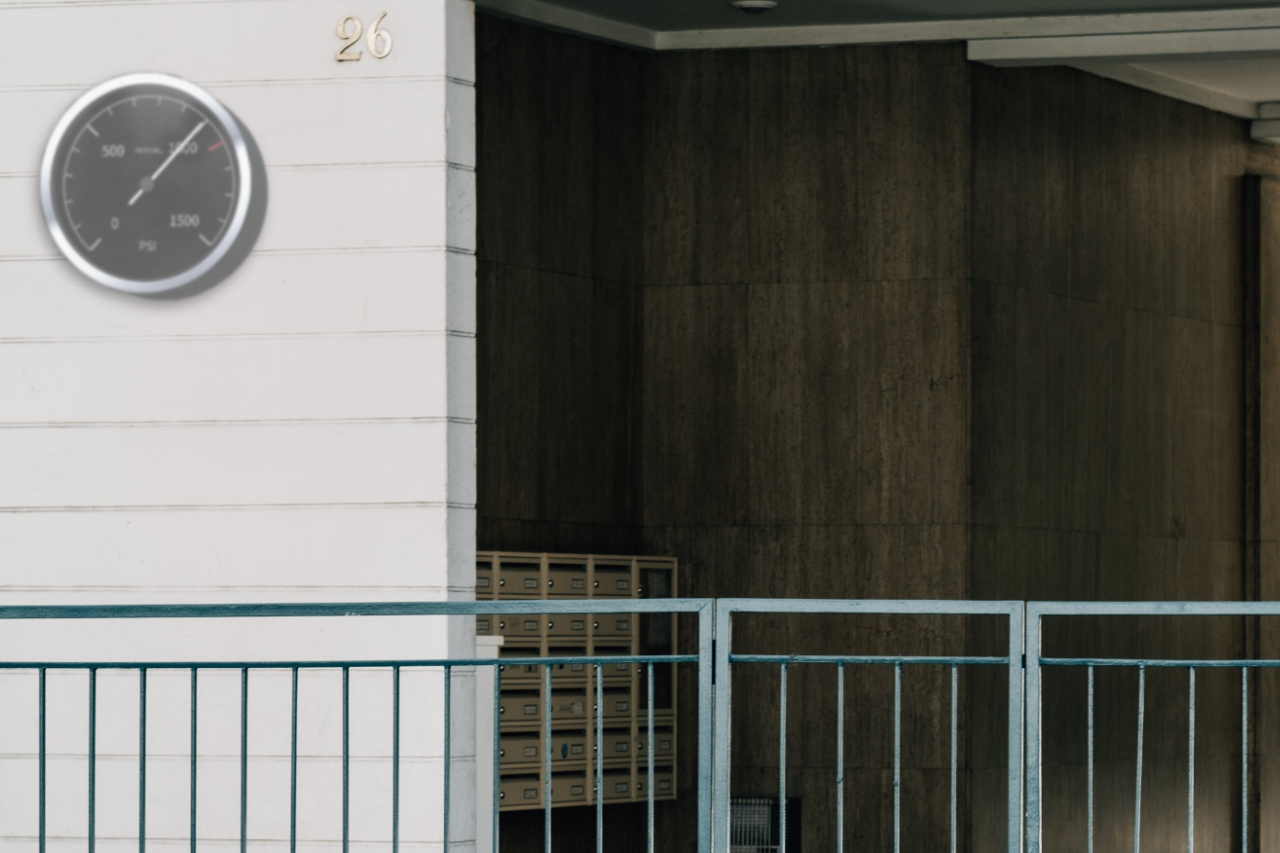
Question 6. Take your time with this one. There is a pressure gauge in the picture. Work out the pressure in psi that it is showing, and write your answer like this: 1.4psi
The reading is 1000psi
